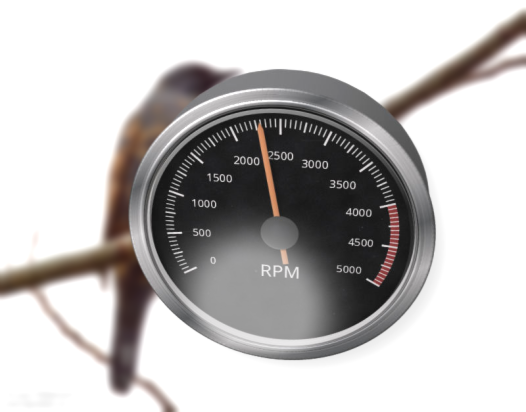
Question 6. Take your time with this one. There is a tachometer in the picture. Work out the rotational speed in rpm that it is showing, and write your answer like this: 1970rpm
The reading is 2300rpm
